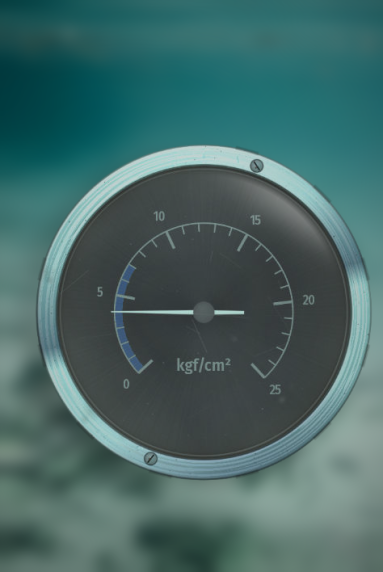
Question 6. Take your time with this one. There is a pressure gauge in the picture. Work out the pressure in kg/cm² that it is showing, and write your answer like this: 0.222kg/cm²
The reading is 4kg/cm²
